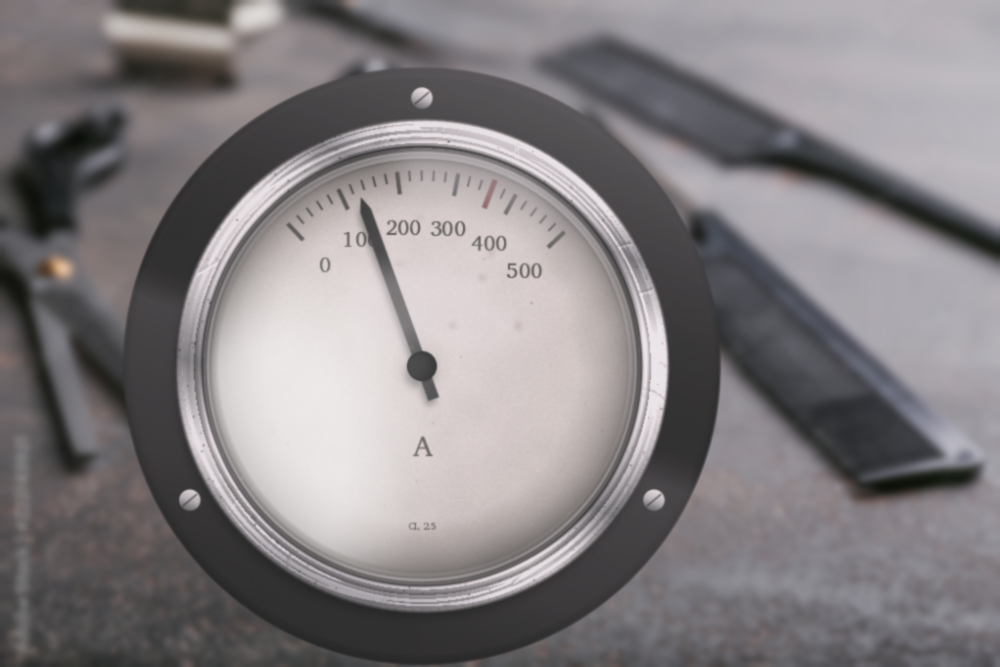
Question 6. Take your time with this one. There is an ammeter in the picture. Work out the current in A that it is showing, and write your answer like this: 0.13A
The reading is 130A
